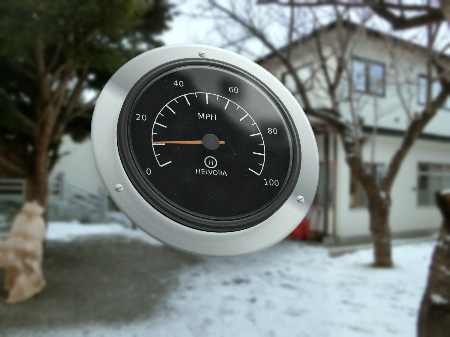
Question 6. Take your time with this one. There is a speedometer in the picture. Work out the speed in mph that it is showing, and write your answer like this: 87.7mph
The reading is 10mph
